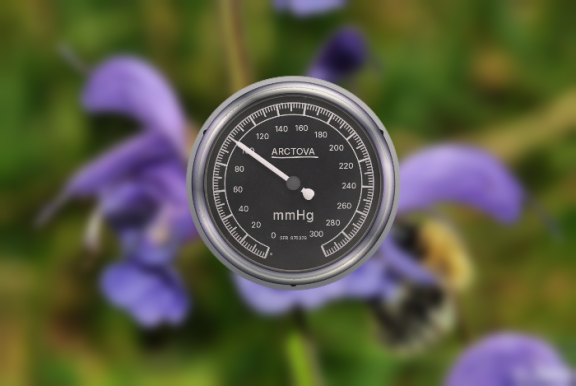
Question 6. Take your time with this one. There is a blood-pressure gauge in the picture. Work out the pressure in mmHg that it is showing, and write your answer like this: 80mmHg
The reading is 100mmHg
